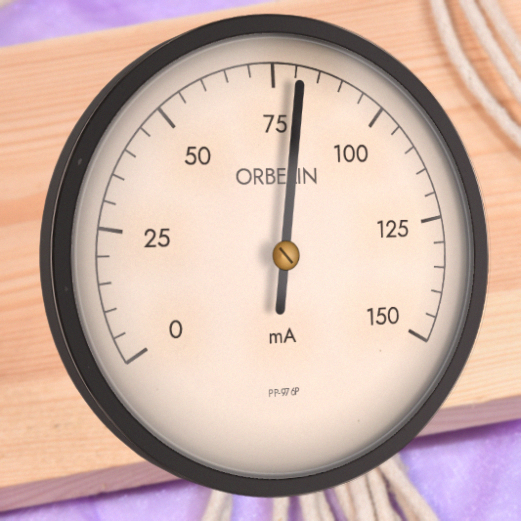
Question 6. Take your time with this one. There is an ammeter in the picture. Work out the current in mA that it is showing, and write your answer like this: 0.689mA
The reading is 80mA
